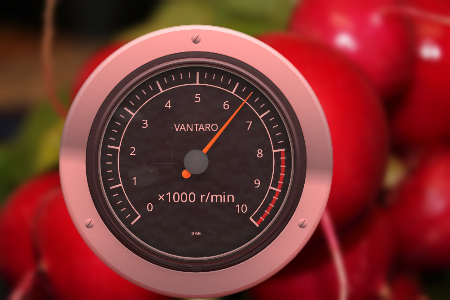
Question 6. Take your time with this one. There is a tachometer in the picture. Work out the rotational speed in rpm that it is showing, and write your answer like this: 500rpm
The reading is 6400rpm
